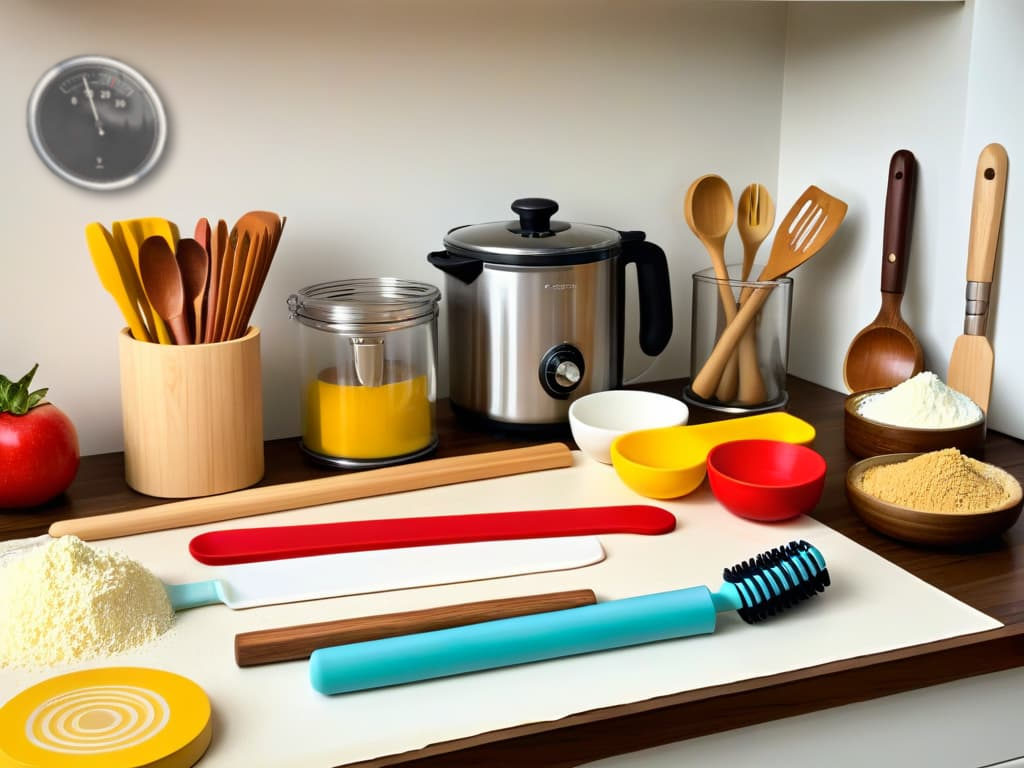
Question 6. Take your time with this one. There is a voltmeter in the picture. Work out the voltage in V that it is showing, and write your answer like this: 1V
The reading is 10V
